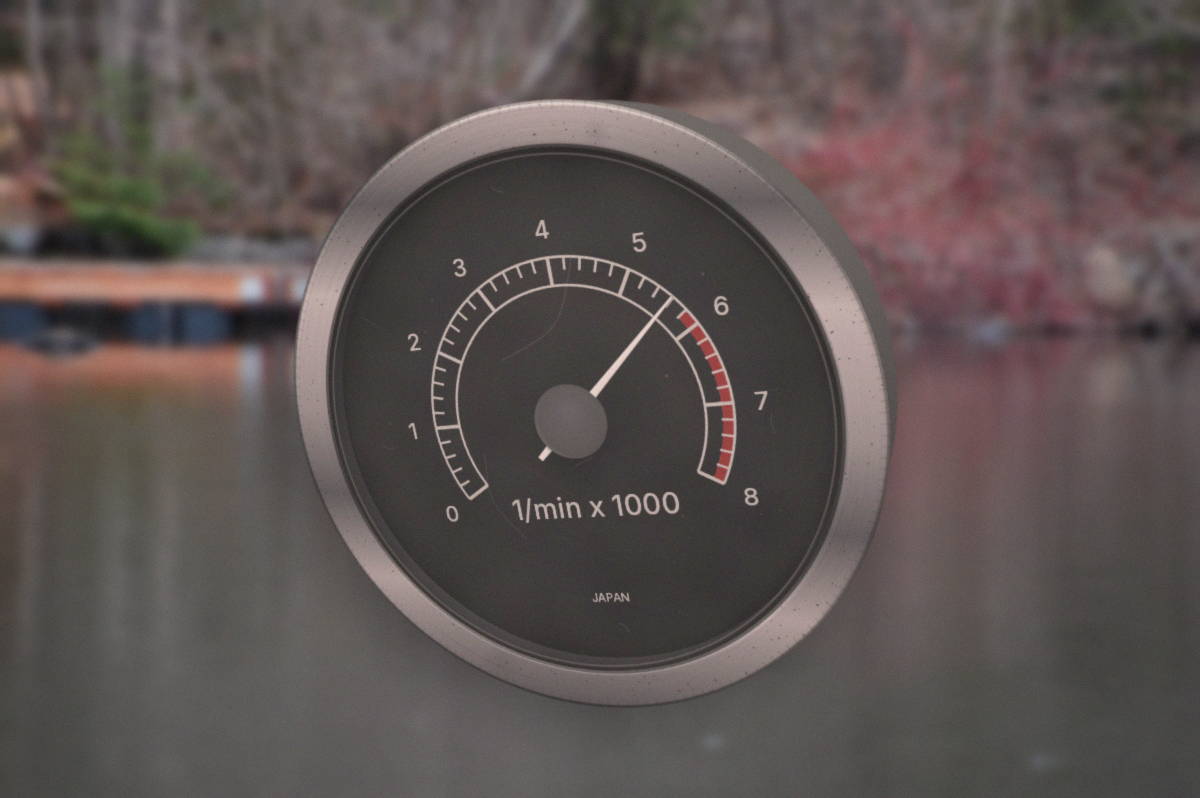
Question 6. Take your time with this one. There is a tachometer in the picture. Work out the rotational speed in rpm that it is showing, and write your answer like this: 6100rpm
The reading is 5600rpm
